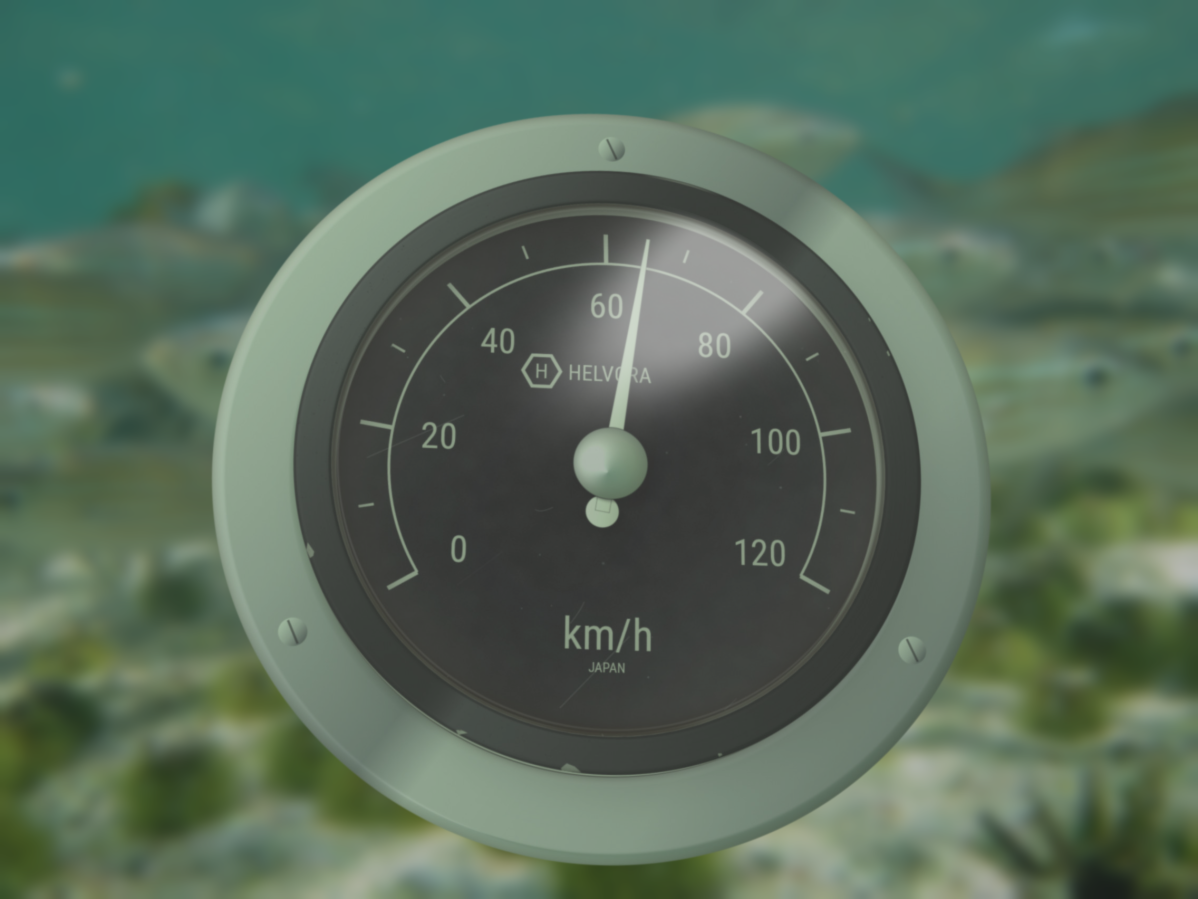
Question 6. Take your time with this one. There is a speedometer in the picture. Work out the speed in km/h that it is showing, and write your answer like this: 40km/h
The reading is 65km/h
